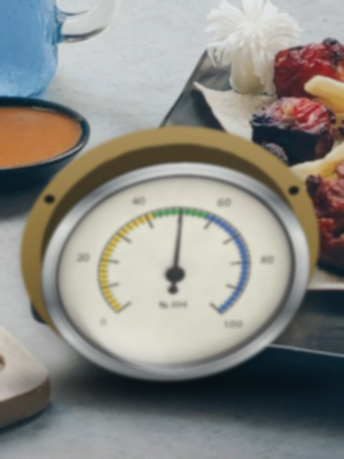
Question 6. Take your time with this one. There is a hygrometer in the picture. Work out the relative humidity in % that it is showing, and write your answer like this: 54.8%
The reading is 50%
